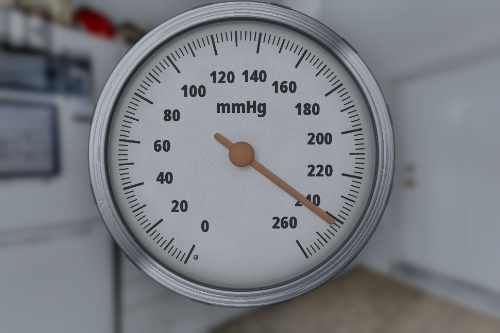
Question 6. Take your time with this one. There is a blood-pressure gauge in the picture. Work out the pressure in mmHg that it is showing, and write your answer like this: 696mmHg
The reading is 242mmHg
